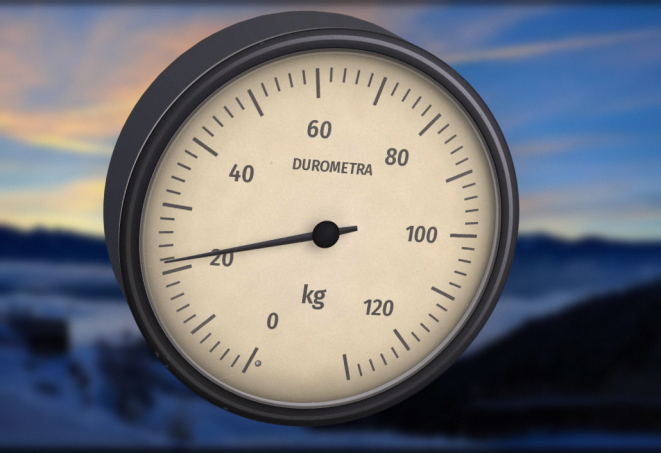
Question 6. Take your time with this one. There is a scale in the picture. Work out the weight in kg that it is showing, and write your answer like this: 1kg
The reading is 22kg
